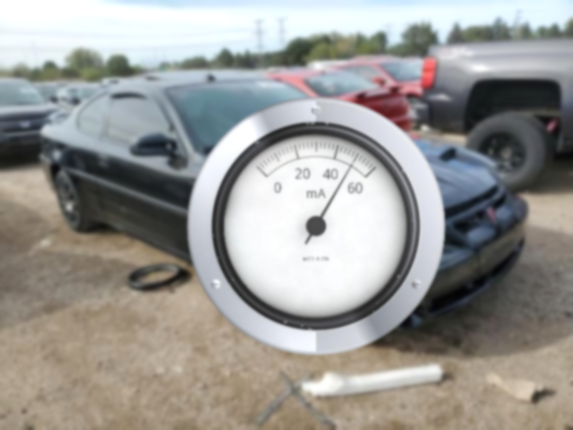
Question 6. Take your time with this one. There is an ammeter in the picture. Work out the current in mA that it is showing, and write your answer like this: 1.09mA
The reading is 50mA
